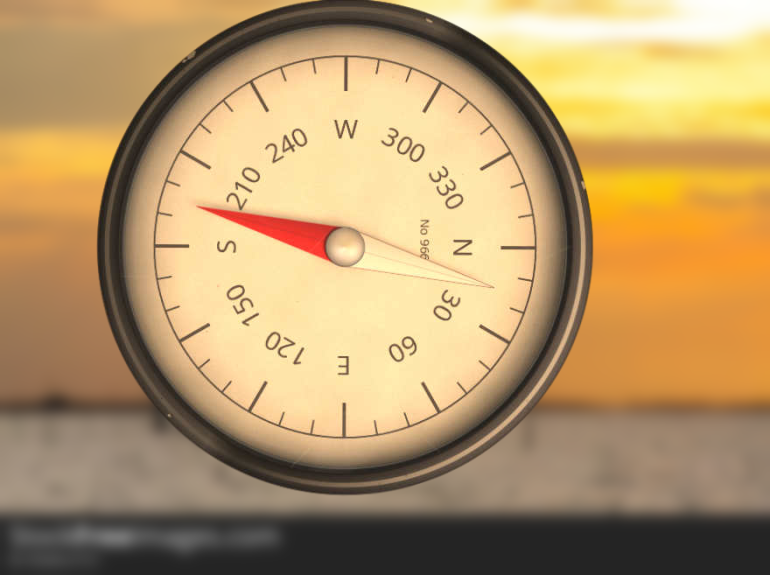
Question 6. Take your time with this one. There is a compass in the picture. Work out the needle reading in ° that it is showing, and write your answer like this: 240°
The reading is 195°
